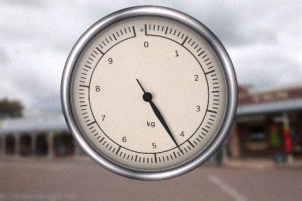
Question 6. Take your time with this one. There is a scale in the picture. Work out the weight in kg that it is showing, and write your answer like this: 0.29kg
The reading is 4.3kg
